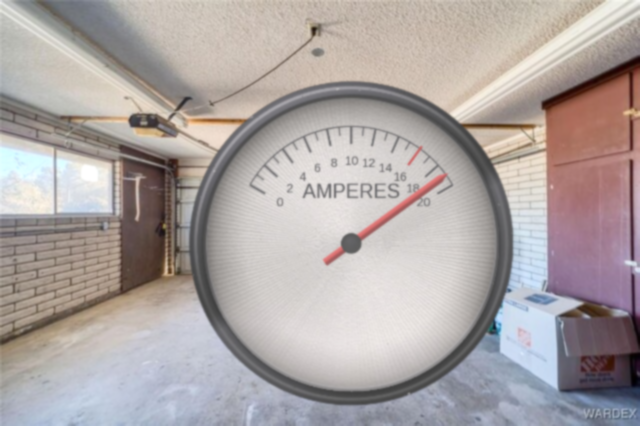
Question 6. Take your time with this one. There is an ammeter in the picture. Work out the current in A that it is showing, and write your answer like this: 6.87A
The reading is 19A
